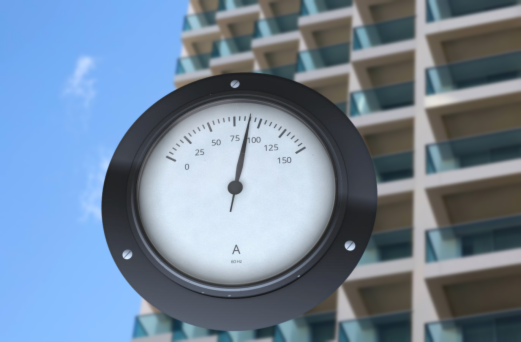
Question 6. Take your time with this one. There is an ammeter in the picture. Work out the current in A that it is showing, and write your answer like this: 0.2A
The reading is 90A
